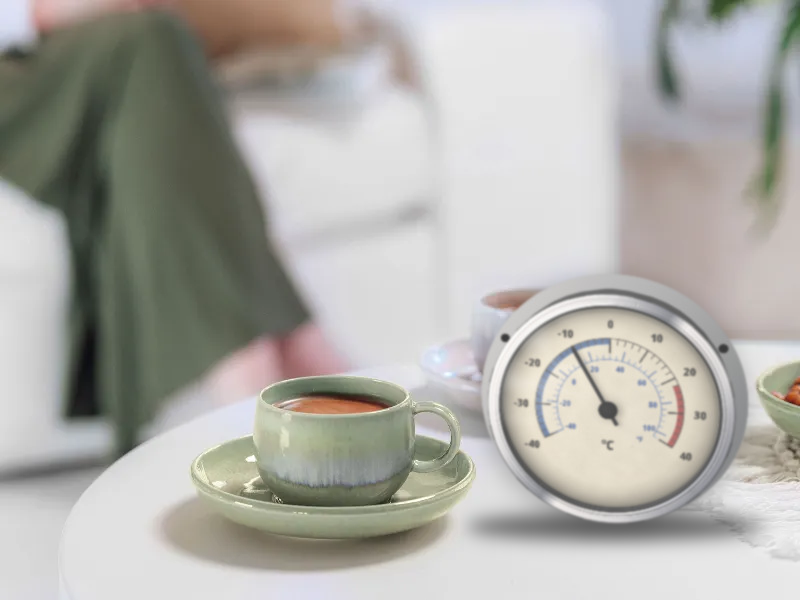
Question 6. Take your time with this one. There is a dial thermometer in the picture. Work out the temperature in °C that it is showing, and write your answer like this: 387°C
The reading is -10°C
